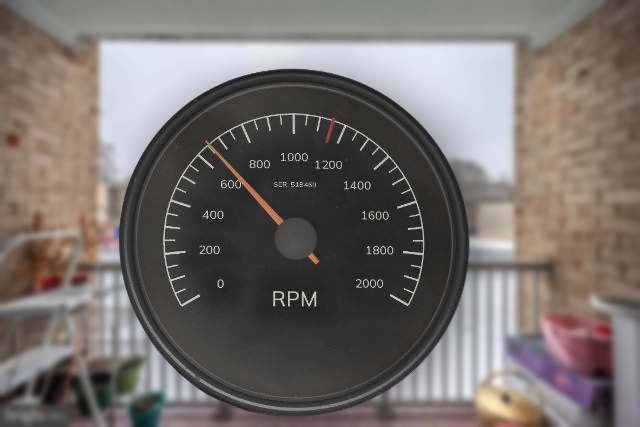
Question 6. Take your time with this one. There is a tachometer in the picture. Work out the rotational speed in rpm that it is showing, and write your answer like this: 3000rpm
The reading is 650rpm
